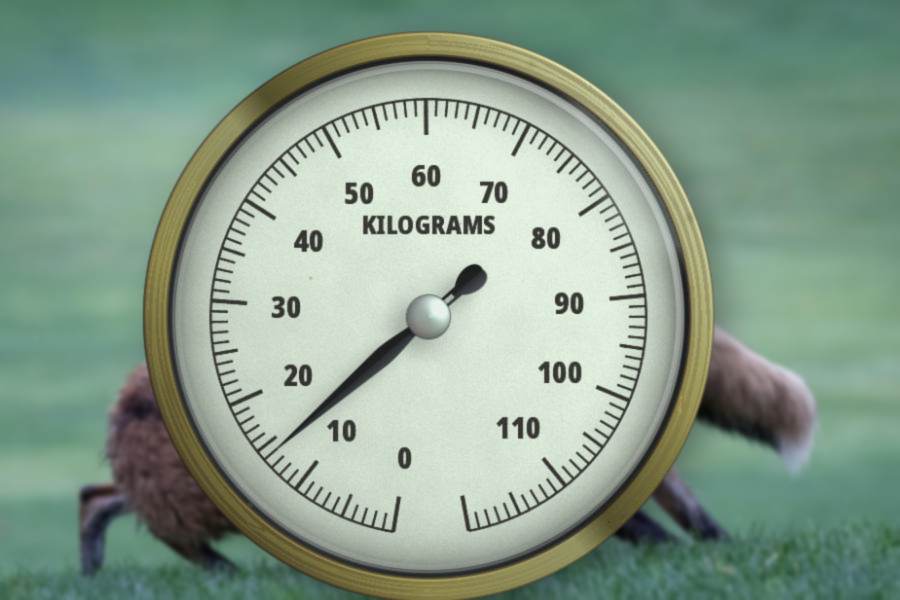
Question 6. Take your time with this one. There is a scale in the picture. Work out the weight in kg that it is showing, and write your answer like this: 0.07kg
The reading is 14kg
